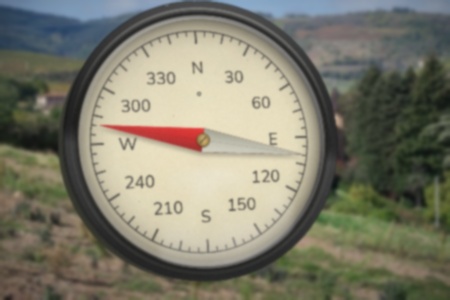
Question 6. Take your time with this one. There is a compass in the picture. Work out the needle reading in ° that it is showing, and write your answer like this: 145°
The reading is 280°
